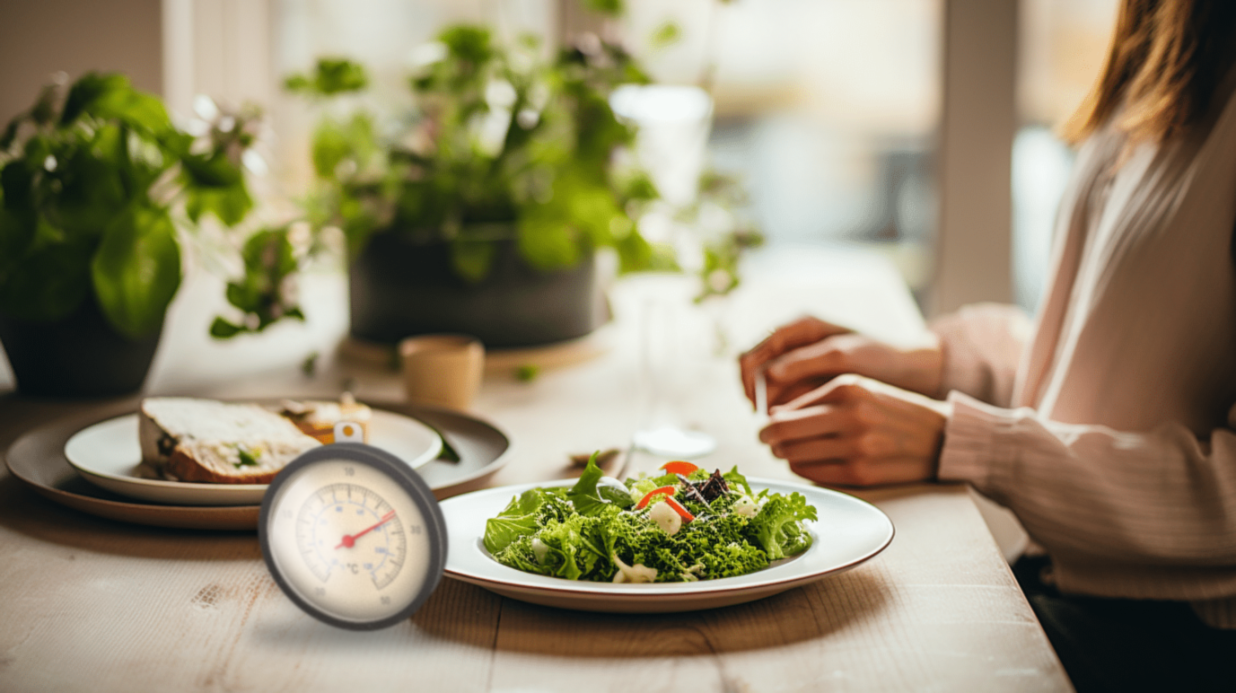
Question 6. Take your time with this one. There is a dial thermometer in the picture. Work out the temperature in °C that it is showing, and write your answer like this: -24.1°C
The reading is 25°C
